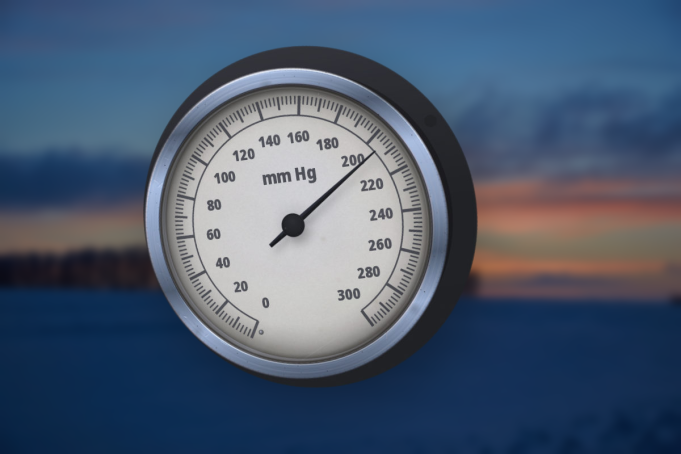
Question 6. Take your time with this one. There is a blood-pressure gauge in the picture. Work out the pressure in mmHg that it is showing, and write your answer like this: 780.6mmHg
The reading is 206mmHg
